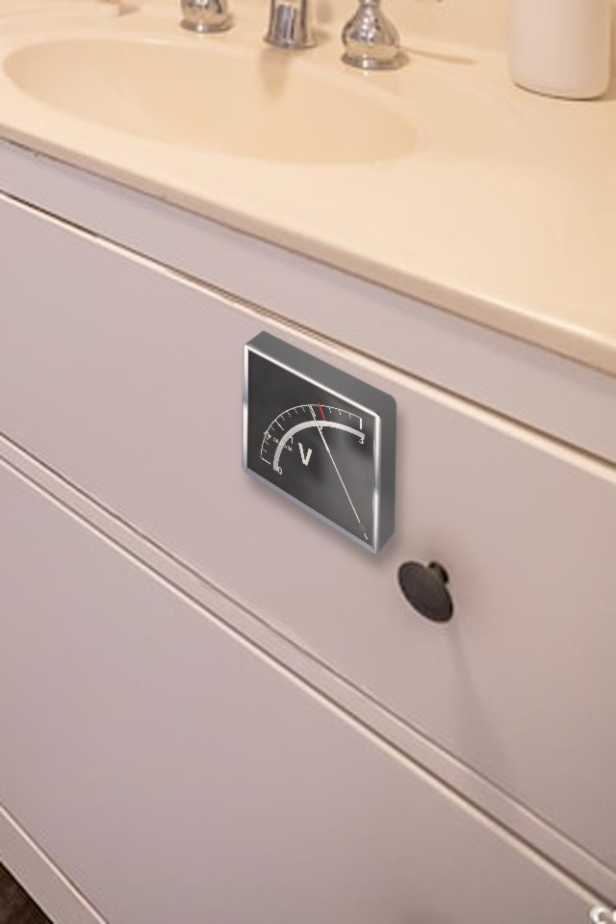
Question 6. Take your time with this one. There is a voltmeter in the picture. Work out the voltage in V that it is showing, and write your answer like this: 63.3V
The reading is 2V
